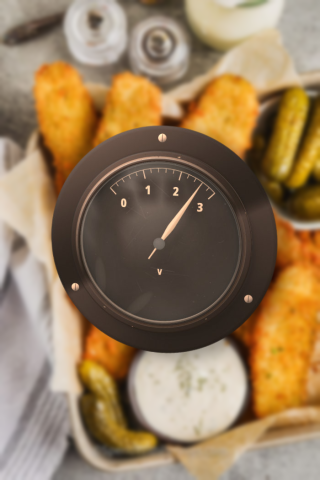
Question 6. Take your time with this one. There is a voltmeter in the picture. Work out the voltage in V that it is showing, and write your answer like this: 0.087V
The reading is 2.6V
